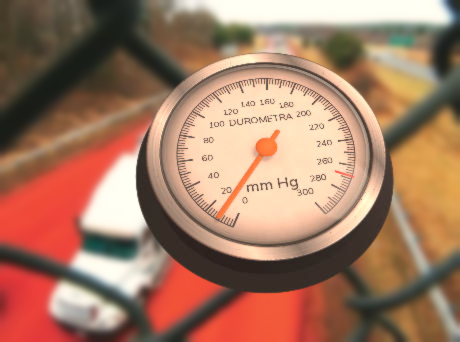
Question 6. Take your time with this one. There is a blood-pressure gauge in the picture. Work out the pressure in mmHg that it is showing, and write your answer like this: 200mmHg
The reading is 10mmHg
